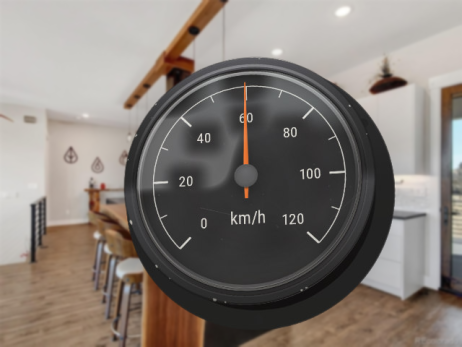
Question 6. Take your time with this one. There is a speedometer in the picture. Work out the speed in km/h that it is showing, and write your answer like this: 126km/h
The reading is 60km/h
